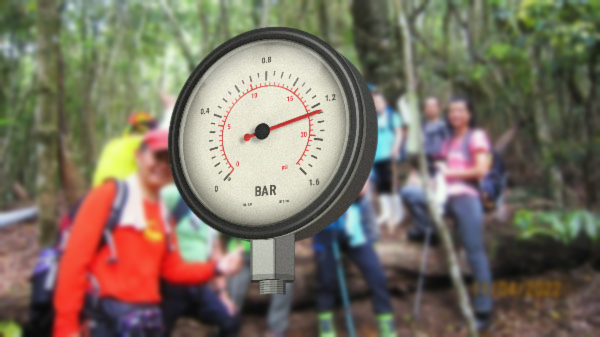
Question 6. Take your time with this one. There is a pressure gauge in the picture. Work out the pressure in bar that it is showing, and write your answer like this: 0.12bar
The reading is 1.25bar
